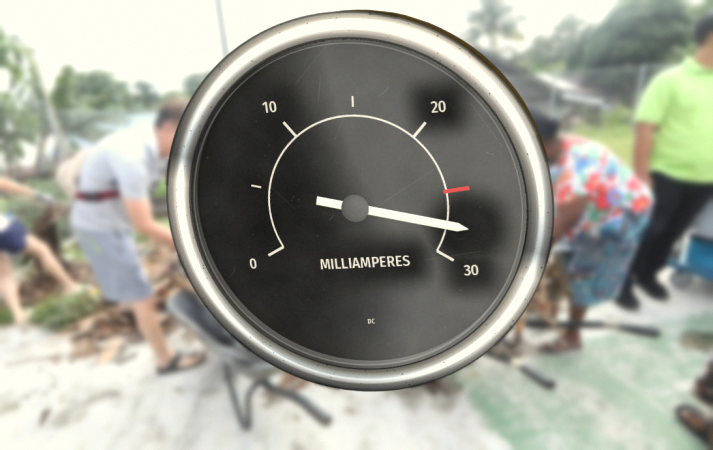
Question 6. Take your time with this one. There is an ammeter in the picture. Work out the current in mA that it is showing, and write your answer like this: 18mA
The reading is 27.5mA
